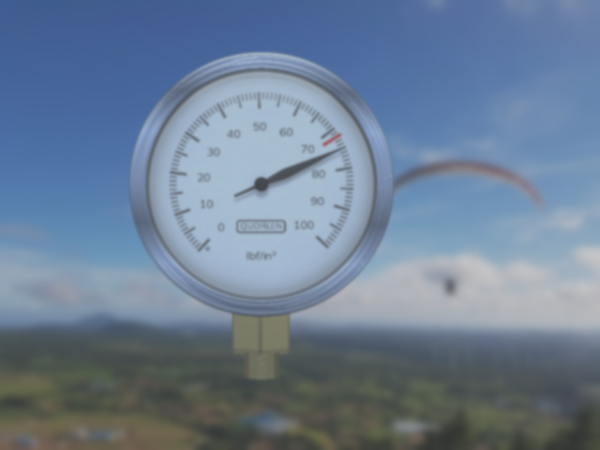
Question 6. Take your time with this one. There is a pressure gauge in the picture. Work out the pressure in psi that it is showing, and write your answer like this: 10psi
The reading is 75psi
